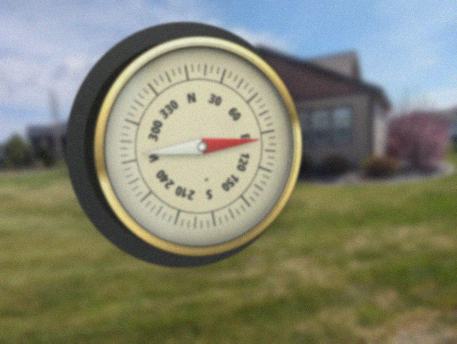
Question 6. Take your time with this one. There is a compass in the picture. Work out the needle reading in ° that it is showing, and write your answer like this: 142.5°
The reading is 95°
